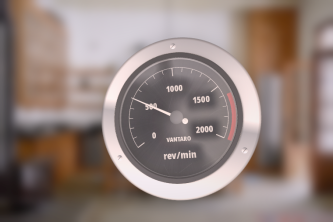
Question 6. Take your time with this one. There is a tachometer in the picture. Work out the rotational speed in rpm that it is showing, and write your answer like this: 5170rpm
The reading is 500rpm
